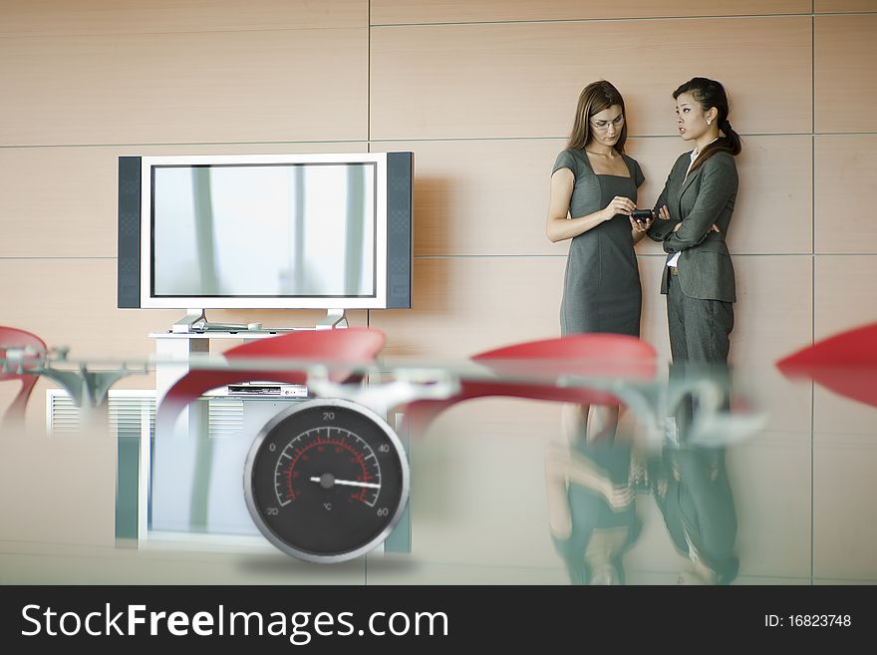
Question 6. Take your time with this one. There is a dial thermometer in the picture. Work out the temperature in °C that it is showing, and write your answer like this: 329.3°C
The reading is 52°C
